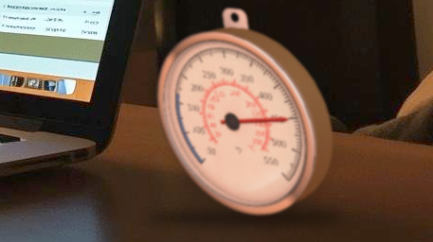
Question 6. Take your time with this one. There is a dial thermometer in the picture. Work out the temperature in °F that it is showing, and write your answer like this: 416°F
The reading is 450°F
